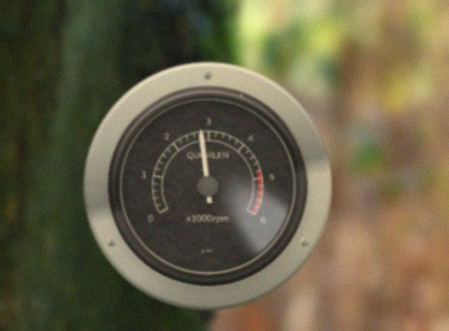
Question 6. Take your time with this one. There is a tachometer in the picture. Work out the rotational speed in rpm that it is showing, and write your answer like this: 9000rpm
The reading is 2800rpm
